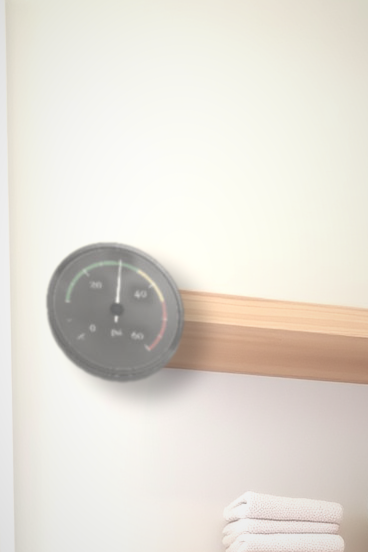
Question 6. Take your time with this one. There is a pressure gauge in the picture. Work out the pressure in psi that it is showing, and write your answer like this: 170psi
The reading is 30psi
